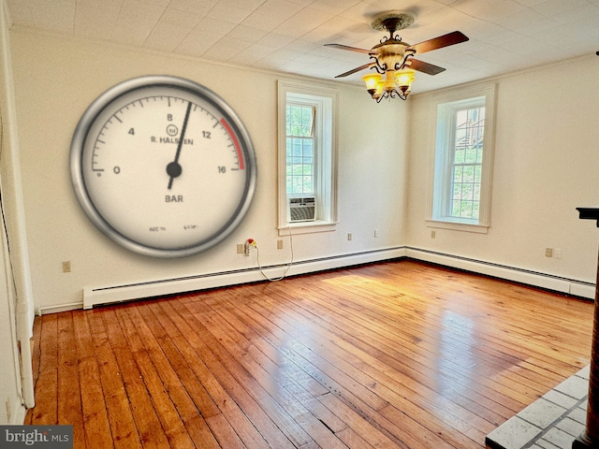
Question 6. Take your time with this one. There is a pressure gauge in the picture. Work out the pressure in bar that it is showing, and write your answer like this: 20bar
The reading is 9.5bar
